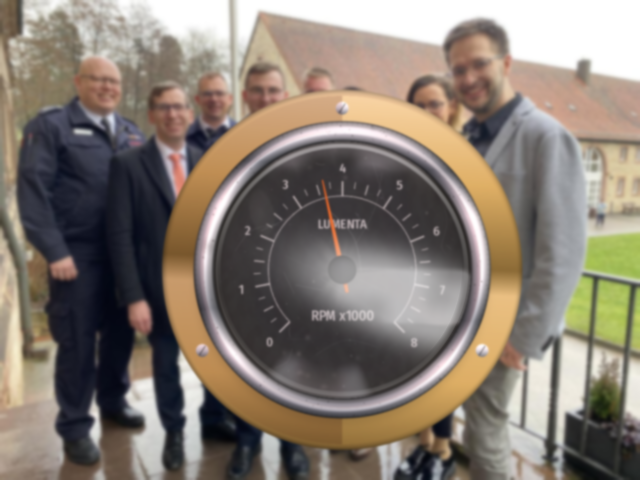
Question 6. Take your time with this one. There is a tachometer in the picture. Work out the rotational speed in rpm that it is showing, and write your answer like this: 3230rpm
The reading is 3625rpm
